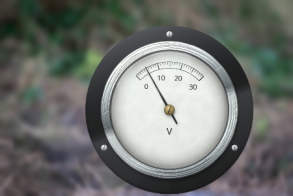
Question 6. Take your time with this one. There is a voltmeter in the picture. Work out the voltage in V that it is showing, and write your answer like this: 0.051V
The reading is 5V
